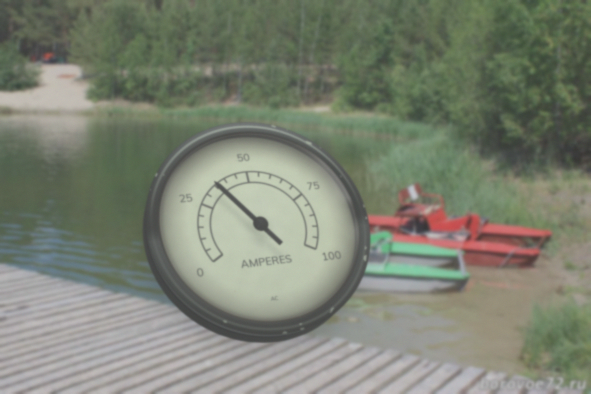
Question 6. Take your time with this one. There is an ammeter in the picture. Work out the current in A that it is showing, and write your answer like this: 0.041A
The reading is 35A
